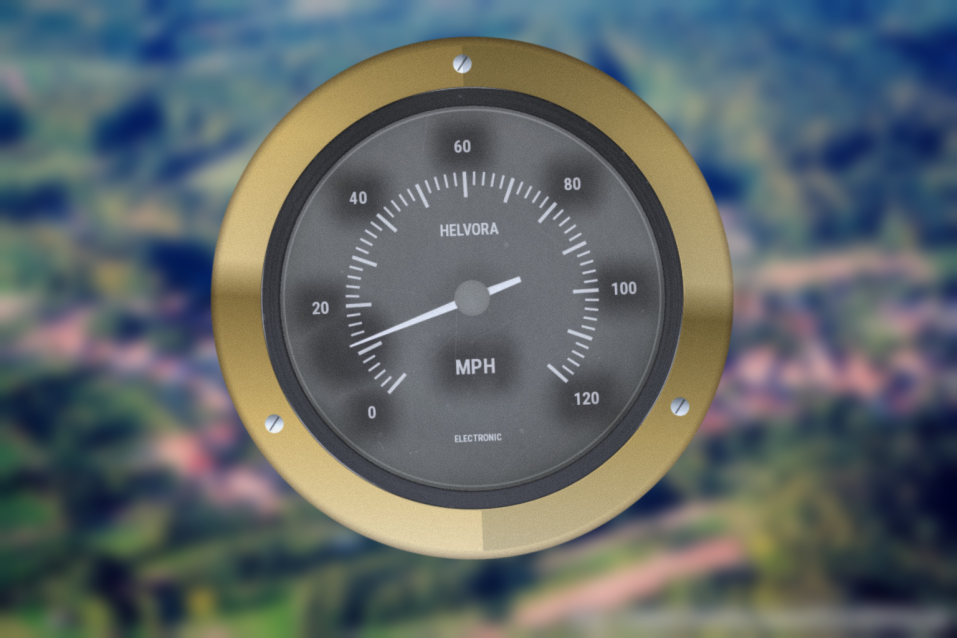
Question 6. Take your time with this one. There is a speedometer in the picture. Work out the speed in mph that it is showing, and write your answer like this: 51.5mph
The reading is 12mph
